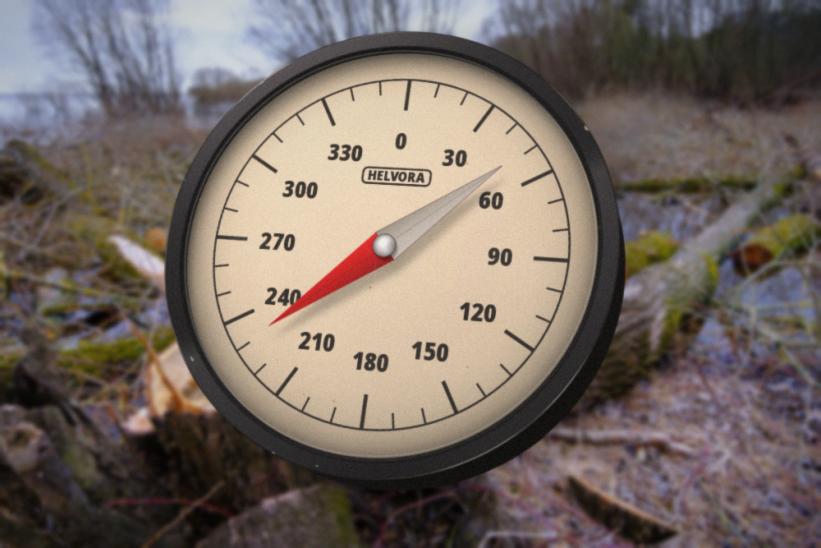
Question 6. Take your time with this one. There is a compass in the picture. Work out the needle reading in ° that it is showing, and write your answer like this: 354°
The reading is 230°
